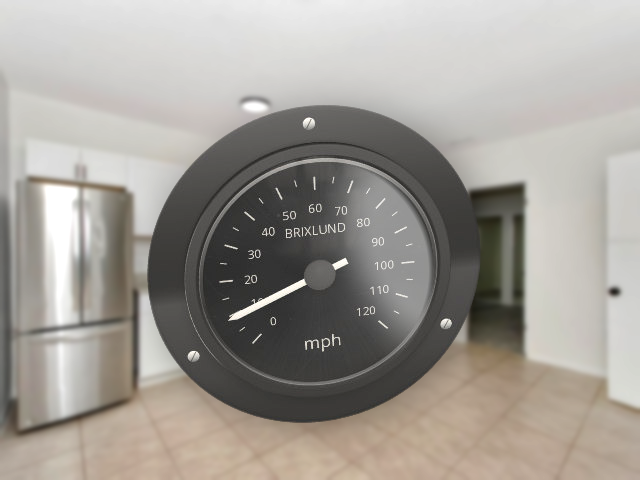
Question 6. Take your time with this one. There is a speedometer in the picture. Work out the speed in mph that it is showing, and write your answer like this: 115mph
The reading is 10mph
